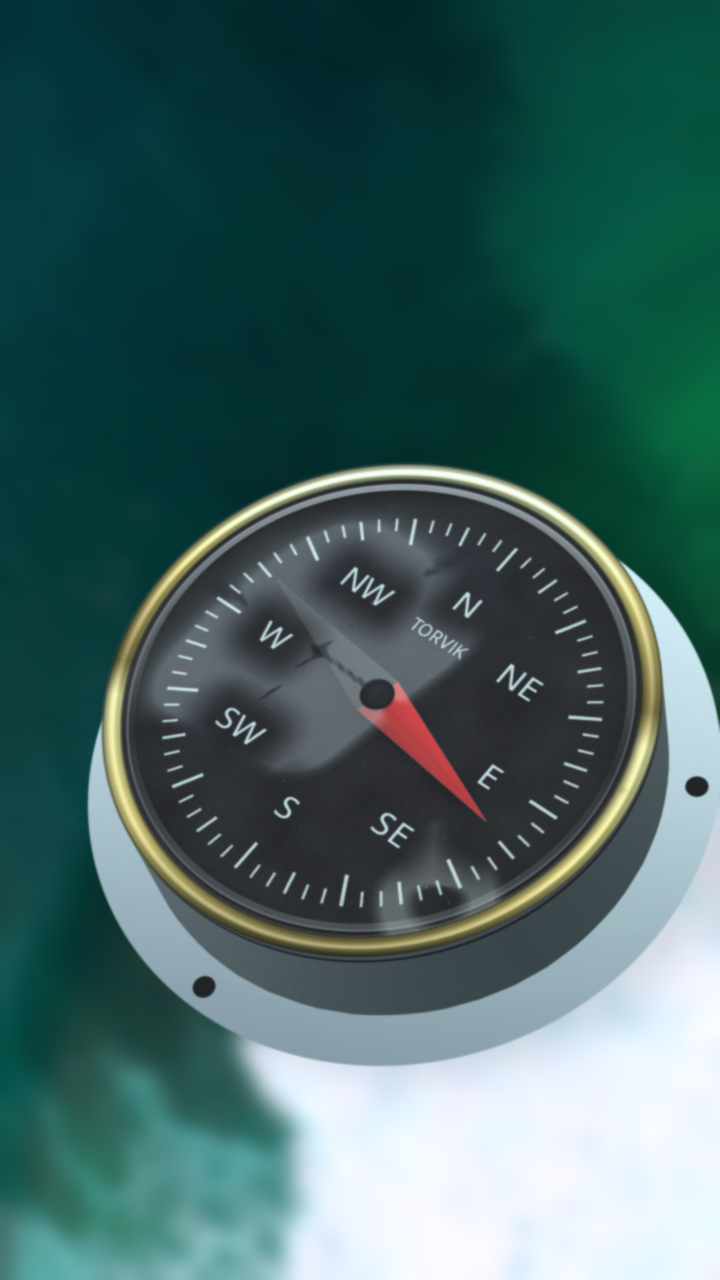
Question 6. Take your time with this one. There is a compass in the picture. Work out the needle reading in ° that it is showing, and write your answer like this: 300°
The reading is 105°
